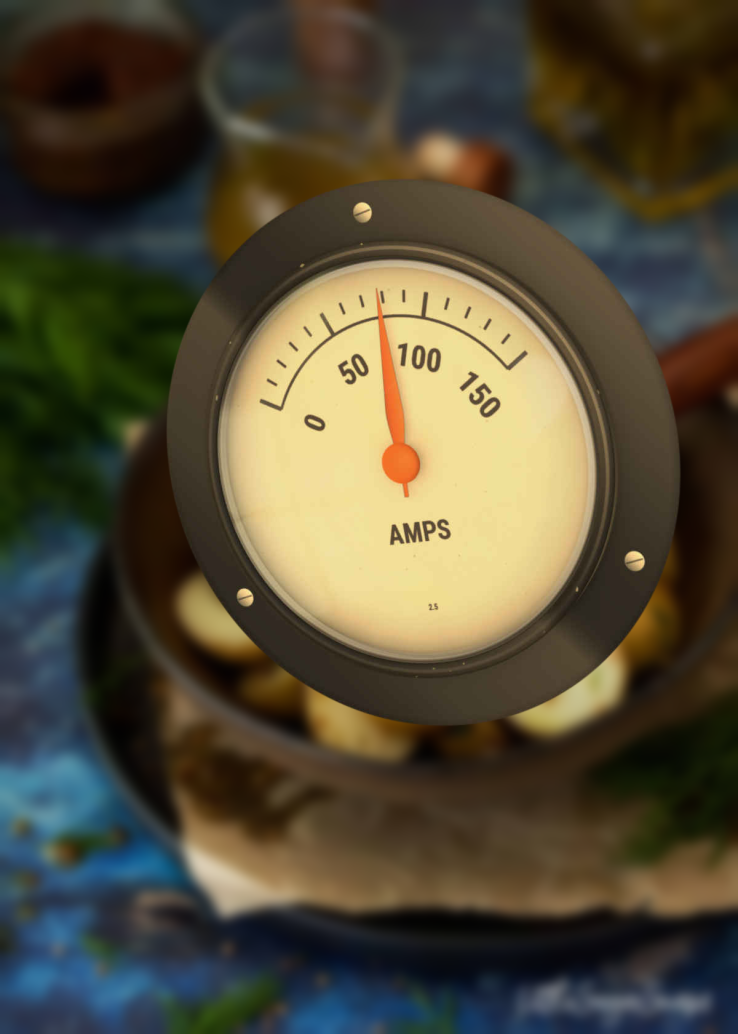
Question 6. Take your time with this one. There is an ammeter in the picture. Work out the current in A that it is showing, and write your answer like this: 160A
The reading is 80A
